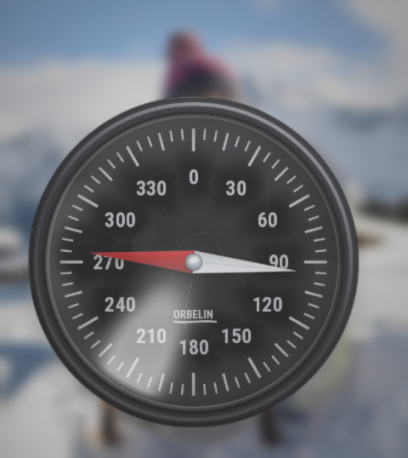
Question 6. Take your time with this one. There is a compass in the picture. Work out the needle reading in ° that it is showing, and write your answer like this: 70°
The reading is 275°
